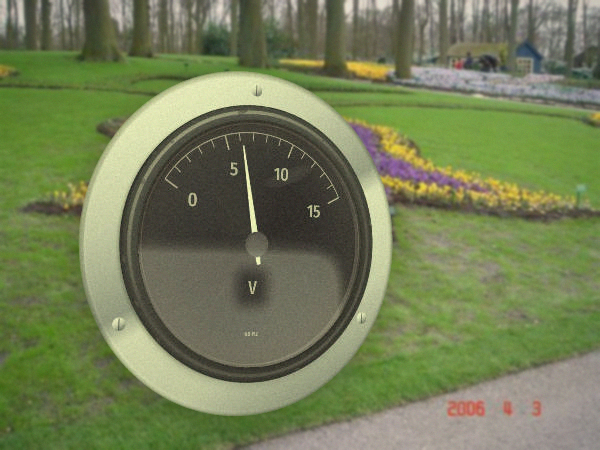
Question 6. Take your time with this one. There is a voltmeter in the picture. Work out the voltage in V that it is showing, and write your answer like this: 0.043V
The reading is 6V
